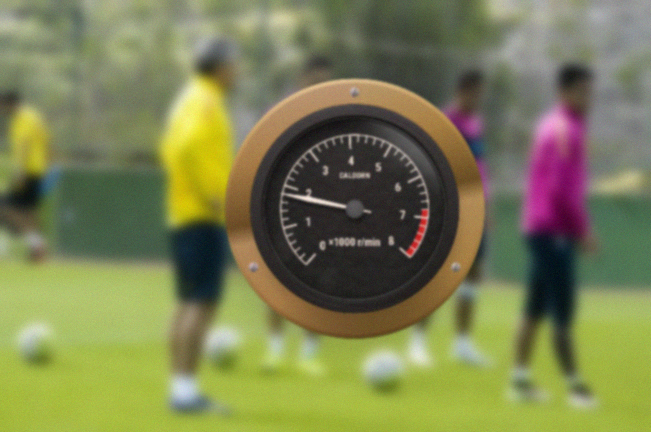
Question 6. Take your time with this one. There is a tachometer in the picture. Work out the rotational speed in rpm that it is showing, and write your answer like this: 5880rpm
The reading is 1800rpm
